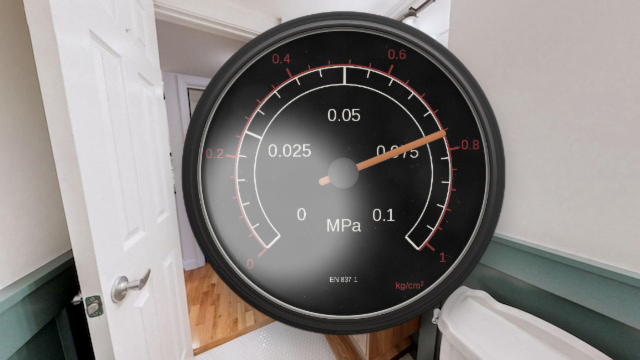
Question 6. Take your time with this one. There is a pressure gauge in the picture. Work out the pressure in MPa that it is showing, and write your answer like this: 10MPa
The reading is 0.075MPa
